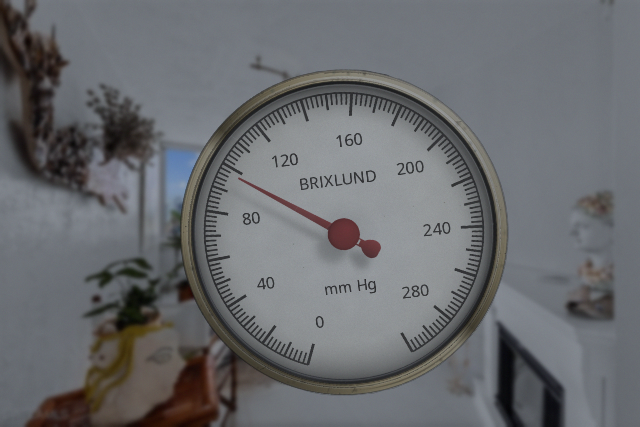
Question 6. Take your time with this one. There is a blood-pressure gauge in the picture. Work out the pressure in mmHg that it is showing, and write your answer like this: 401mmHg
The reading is 98mmHg
